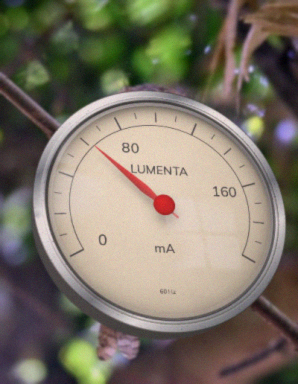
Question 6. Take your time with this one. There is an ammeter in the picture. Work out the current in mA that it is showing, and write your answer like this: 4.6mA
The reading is 60mA
